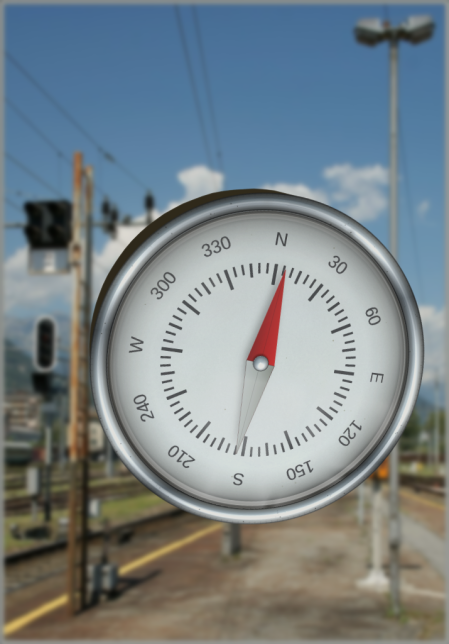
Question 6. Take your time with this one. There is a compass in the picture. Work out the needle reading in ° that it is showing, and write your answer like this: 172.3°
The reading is 5°
